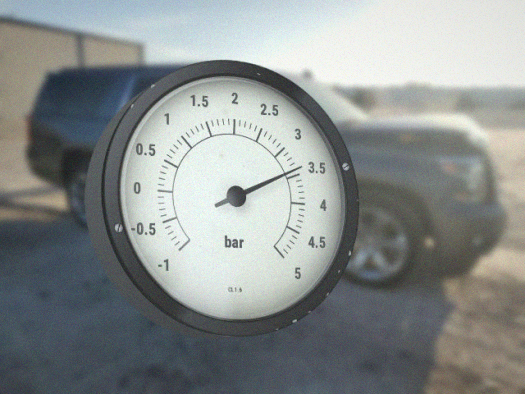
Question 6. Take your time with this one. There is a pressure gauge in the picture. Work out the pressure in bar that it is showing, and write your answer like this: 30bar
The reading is 3.4bar
